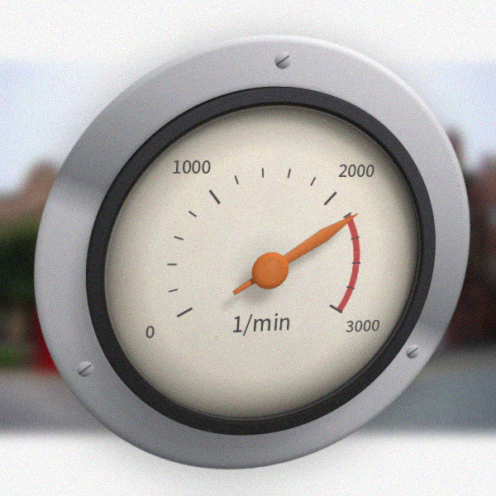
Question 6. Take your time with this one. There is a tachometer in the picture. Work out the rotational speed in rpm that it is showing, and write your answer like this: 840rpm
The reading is 2200rpm
